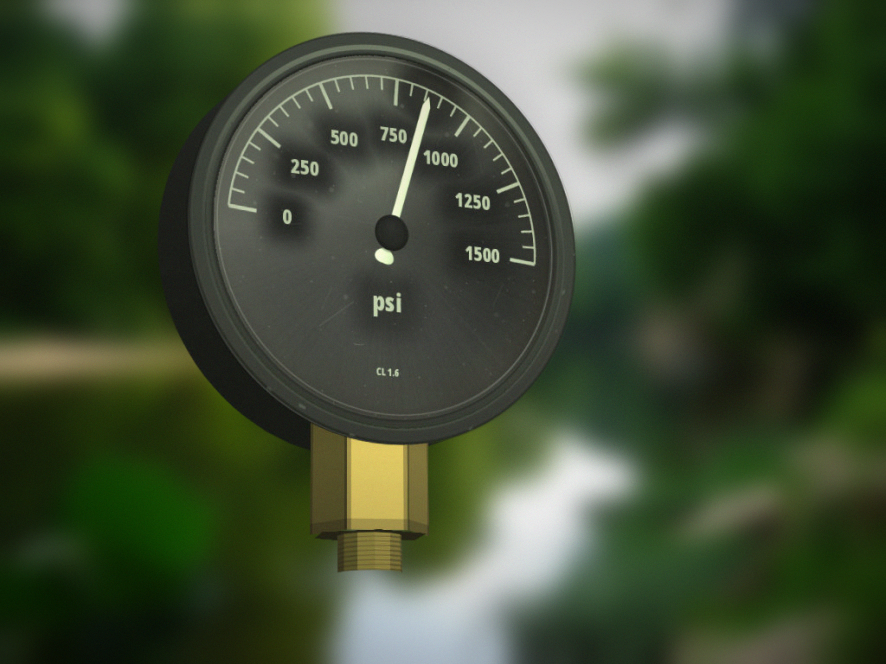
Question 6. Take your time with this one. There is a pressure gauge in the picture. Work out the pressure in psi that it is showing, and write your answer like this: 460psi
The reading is 850psi
